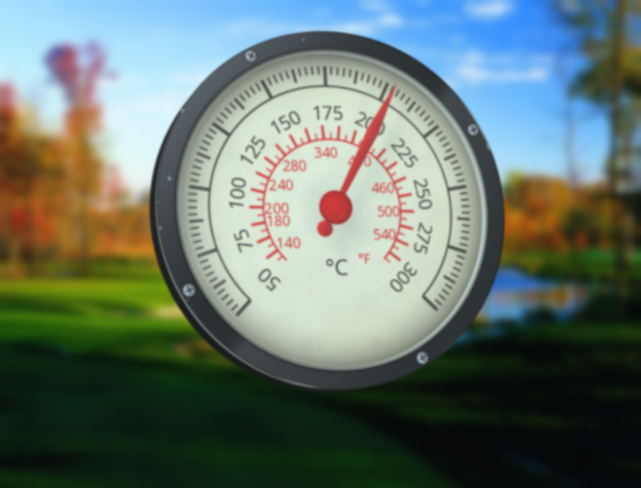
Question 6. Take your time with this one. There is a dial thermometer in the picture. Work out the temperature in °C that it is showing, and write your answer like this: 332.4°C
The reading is 202.5°C
